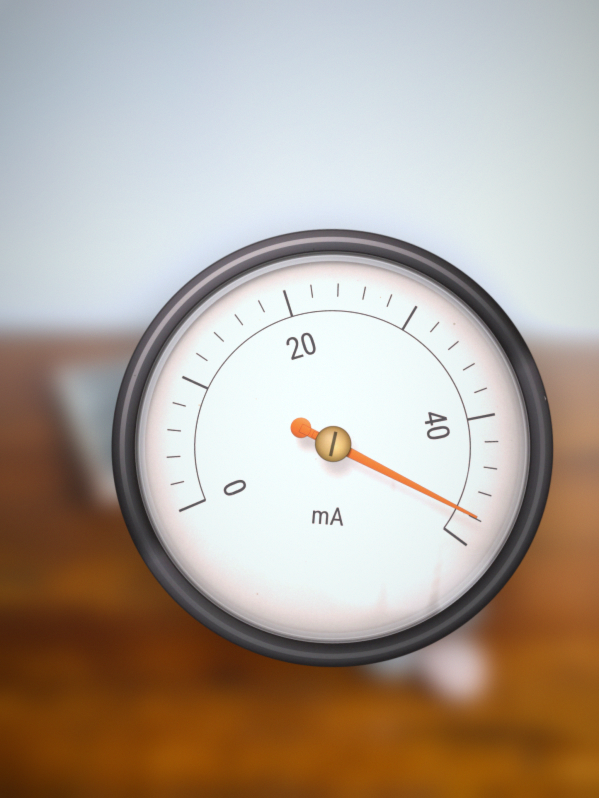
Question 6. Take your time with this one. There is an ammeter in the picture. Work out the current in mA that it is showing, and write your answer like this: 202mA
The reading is 48mA
